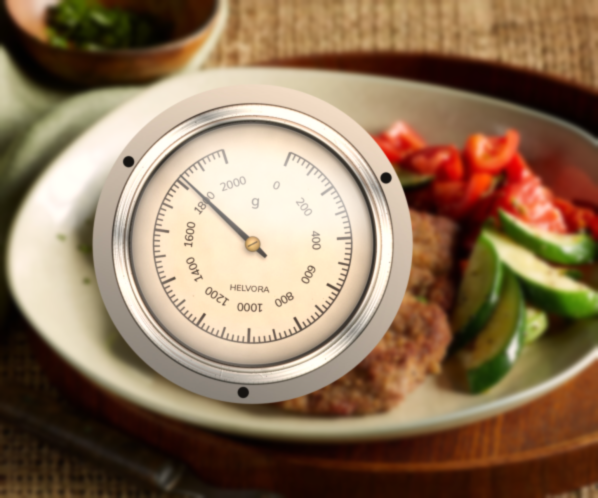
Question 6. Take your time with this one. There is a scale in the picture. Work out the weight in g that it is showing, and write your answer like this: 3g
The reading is 1820g
